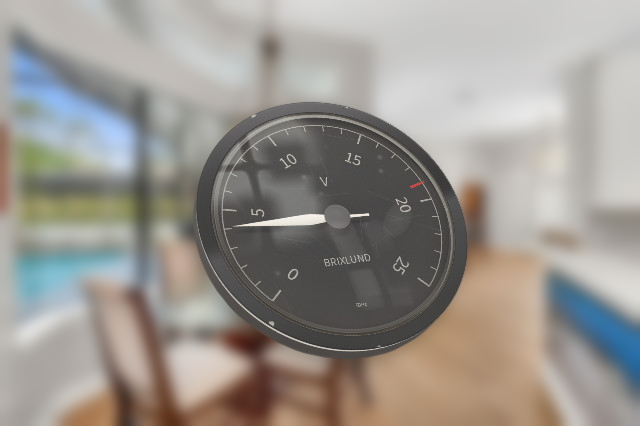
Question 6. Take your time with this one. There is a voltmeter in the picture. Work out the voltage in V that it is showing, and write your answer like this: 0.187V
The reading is 4V
